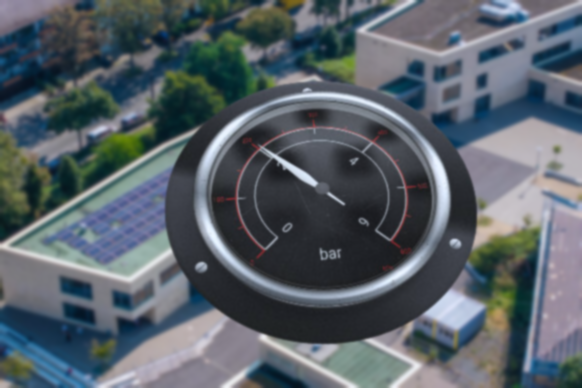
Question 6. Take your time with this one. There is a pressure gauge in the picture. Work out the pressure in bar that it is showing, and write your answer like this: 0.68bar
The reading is 2bar
